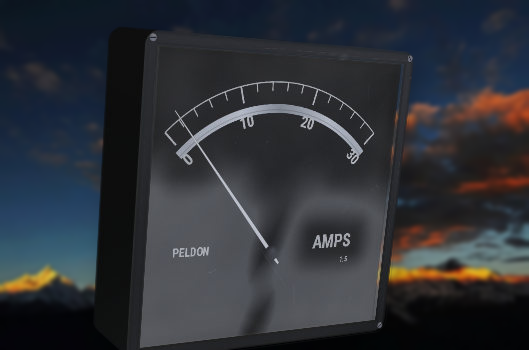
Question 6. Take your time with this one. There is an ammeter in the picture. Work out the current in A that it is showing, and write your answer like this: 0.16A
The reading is 2A
